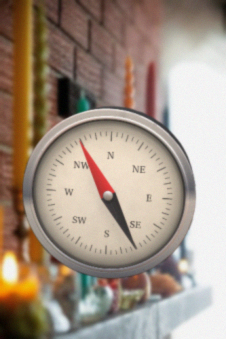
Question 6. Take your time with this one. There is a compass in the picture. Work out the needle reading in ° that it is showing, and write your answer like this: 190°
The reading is 330°
